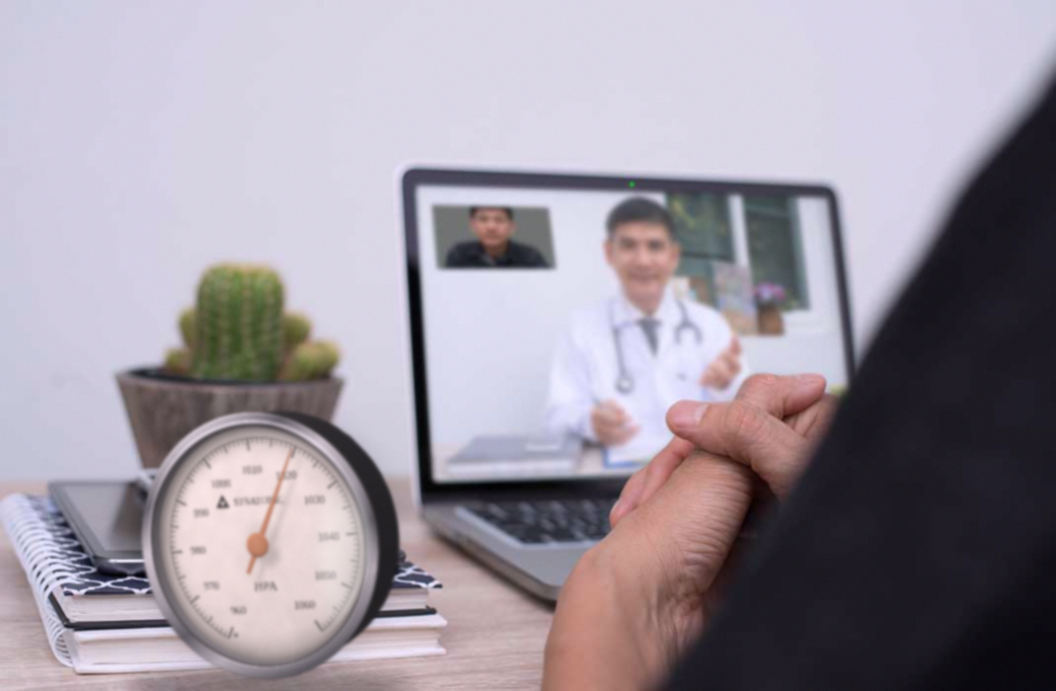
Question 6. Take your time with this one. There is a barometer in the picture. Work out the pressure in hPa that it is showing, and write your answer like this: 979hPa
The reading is 1020hPa
